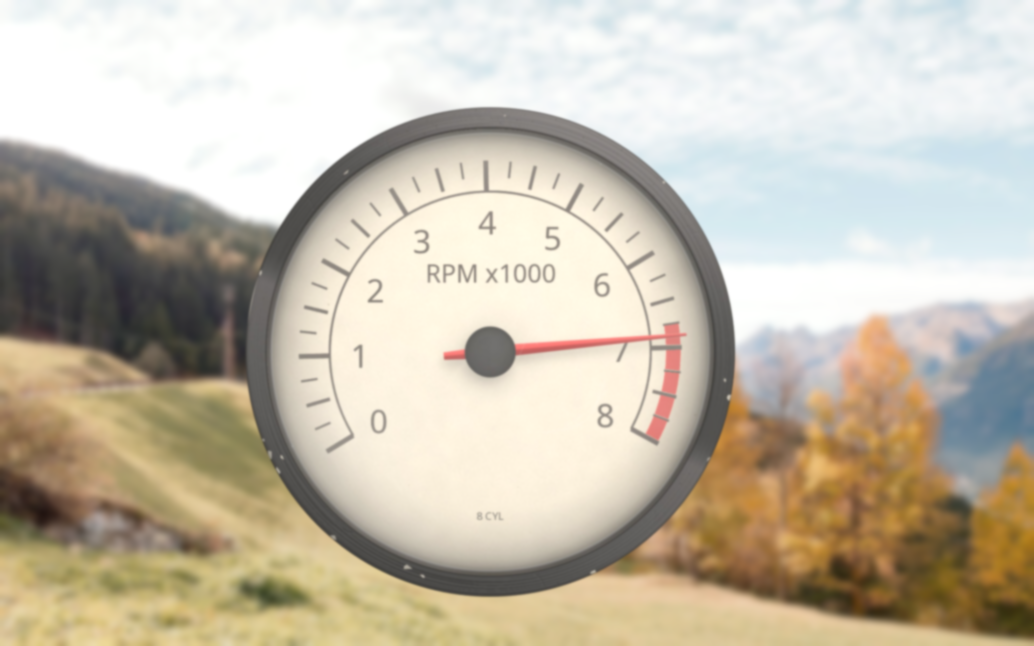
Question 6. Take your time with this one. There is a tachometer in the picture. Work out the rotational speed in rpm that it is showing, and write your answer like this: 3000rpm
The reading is 6875rpm
